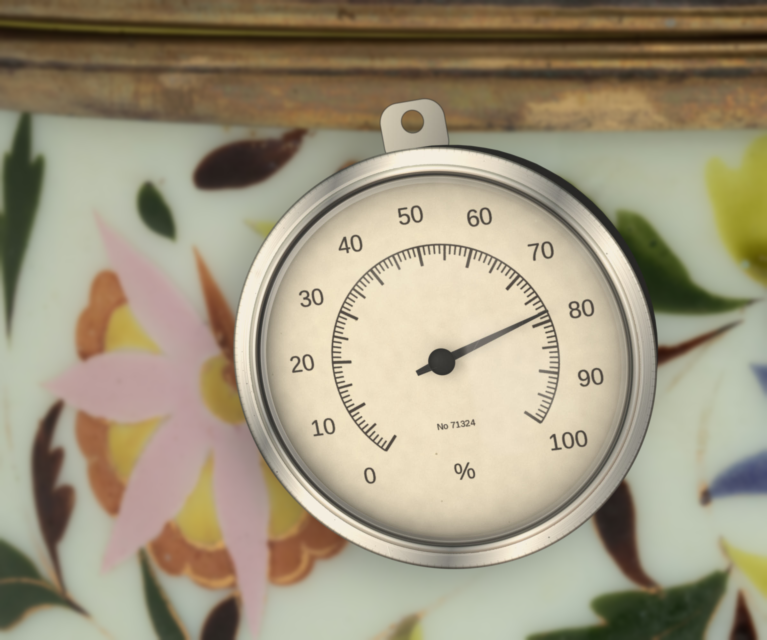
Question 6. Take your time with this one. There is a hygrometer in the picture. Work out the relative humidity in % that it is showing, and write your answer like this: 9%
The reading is 78%
